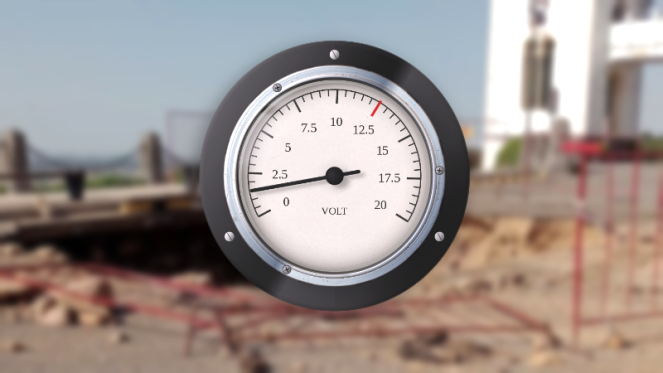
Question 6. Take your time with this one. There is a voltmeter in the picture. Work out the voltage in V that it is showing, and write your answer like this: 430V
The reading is 1.5V
